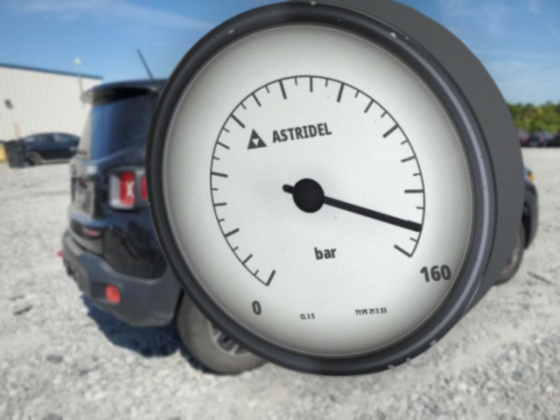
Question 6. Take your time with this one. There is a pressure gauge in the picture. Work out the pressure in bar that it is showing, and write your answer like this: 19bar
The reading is 150bar
